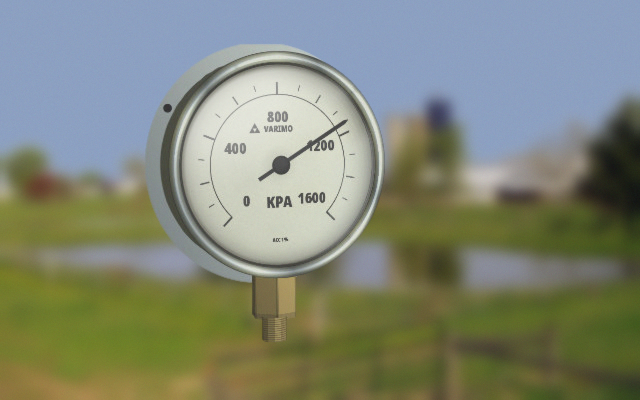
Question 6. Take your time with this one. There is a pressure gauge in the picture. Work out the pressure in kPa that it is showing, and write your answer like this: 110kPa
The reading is 1150kPa
